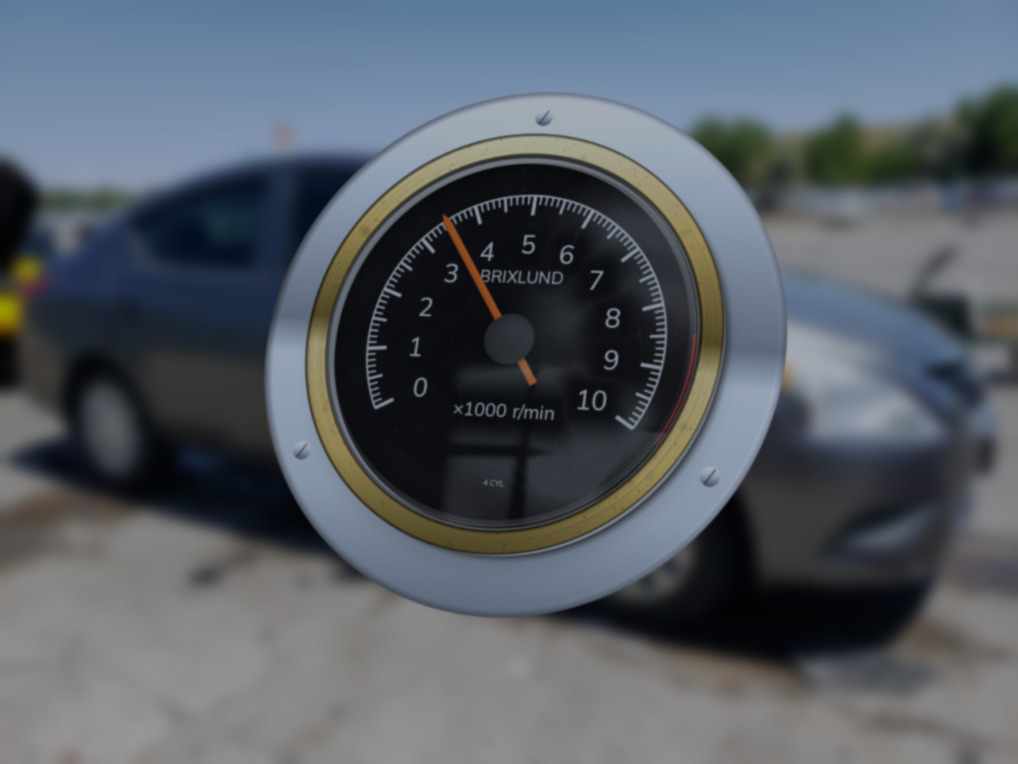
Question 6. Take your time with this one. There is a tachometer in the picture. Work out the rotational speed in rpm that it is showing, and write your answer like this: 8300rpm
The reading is 3500rpm
